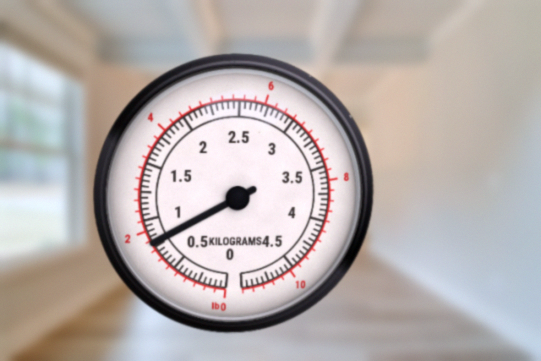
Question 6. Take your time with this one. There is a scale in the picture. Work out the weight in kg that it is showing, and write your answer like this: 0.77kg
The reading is 0.8kg
